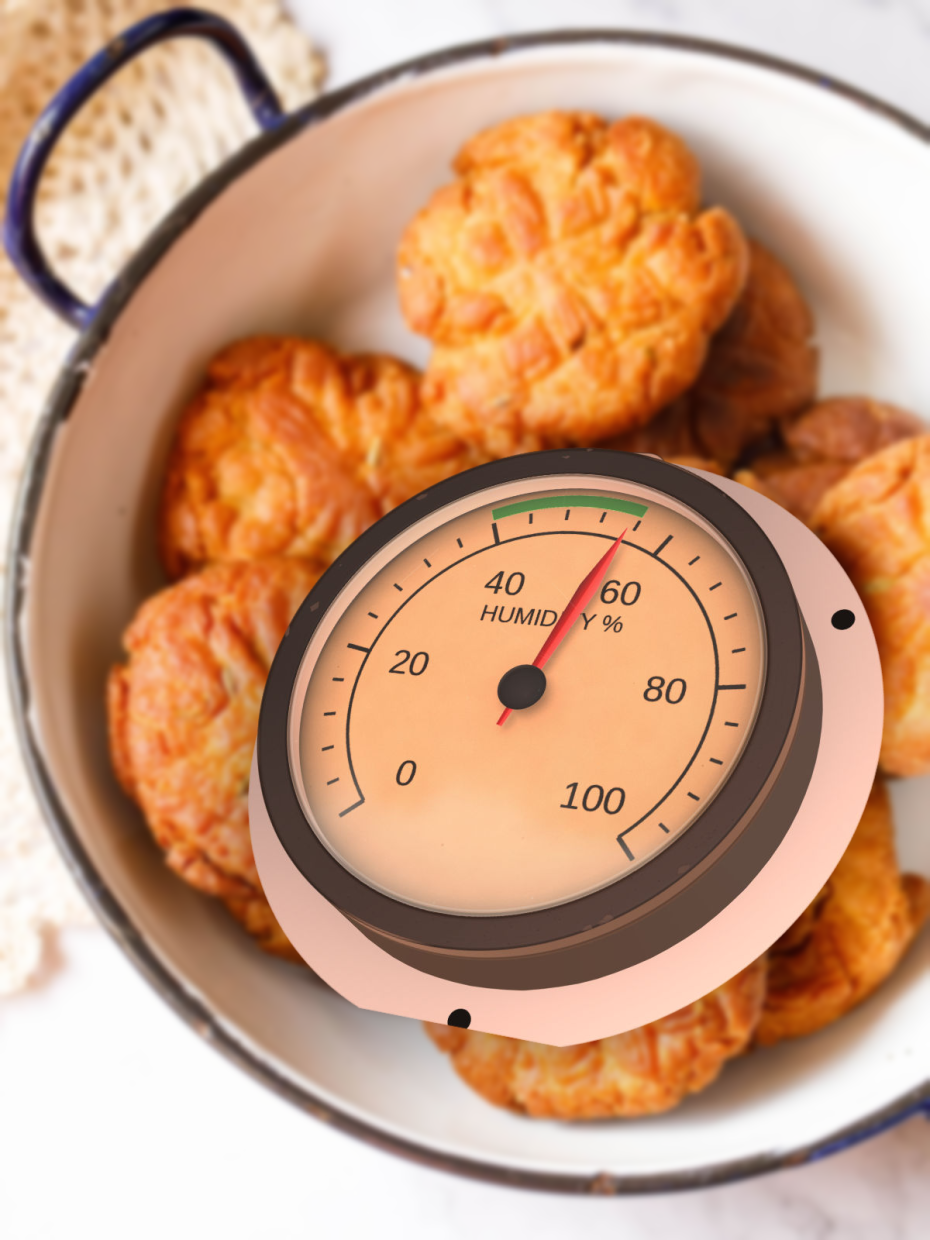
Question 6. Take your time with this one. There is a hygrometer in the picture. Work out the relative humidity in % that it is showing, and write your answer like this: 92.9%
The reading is 56%
